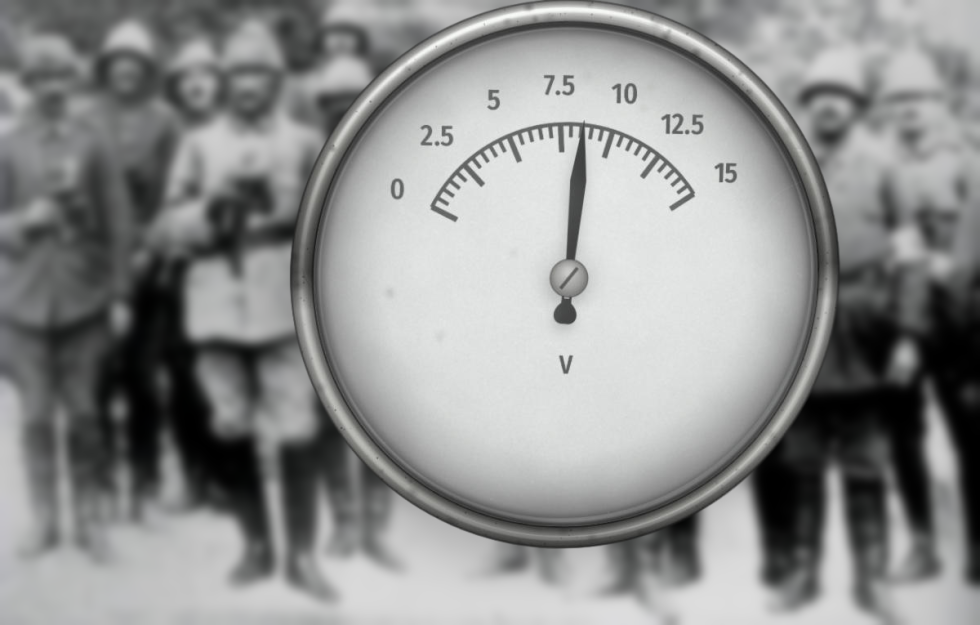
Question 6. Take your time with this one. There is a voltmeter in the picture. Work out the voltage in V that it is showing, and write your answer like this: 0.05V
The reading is 8.5V
